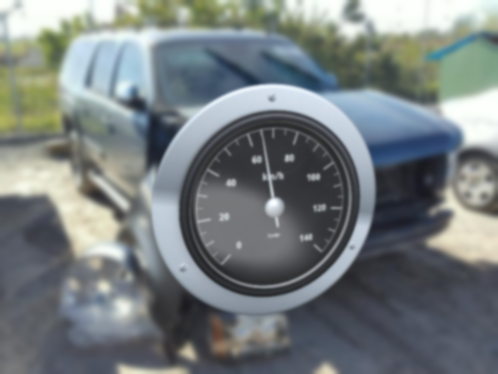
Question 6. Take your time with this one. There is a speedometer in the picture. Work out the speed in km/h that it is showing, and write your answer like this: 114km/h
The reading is 65km/h
